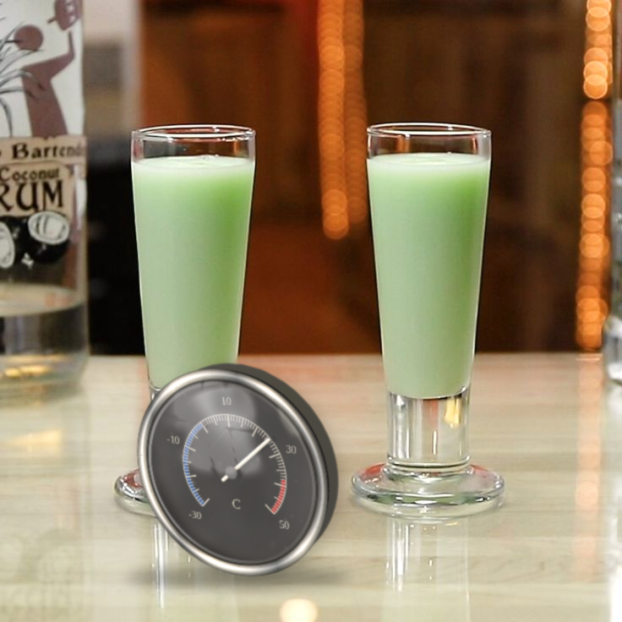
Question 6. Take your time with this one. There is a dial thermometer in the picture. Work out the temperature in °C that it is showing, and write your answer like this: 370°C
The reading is 25°C
